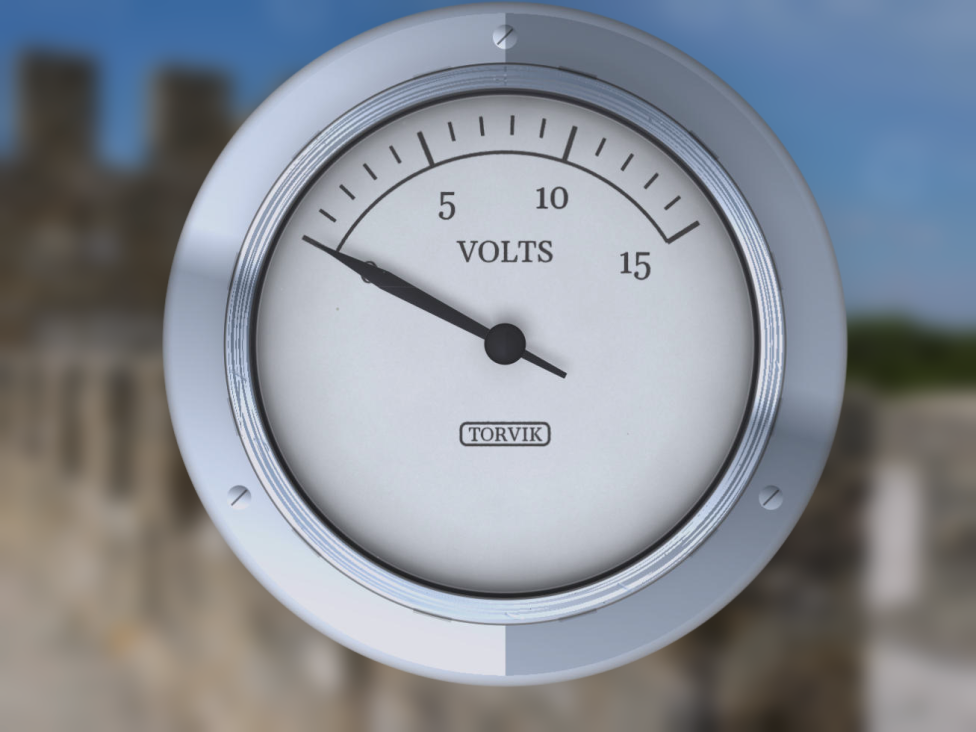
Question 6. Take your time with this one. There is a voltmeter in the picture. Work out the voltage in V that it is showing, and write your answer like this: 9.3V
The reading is 0V
